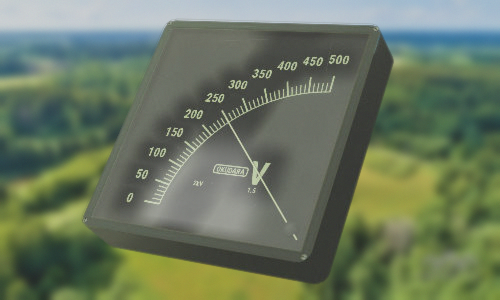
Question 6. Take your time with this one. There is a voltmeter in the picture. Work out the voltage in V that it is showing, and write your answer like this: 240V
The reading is 250V
